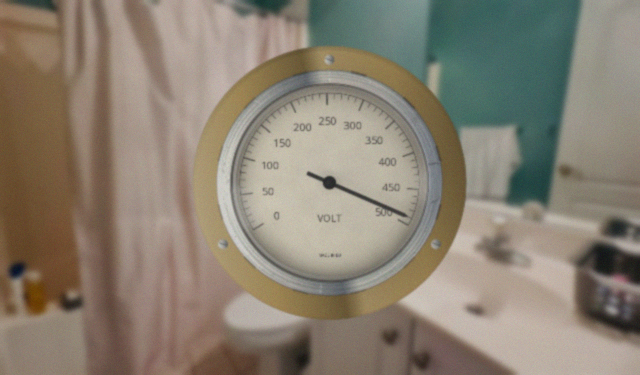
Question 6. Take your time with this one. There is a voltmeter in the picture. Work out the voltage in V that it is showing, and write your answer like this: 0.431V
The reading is 490V
